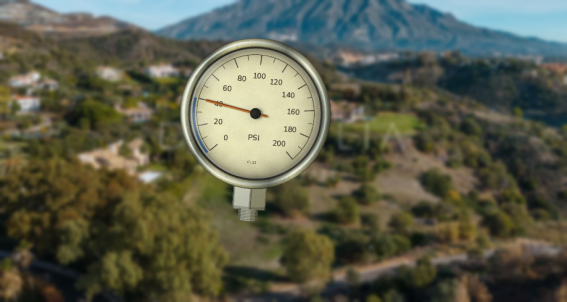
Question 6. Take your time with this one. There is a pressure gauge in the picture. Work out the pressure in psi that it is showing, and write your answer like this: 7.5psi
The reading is 40psi
